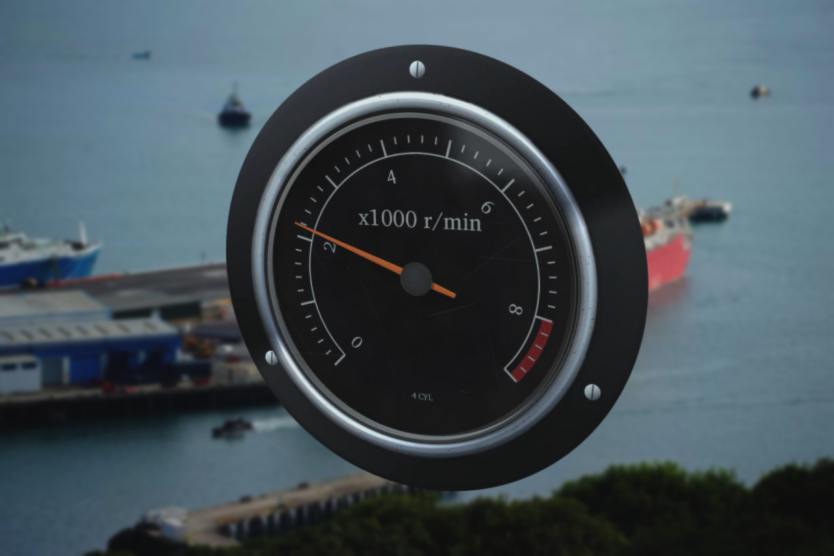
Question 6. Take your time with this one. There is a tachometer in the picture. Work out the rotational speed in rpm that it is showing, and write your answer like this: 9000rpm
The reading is 2200rpm
